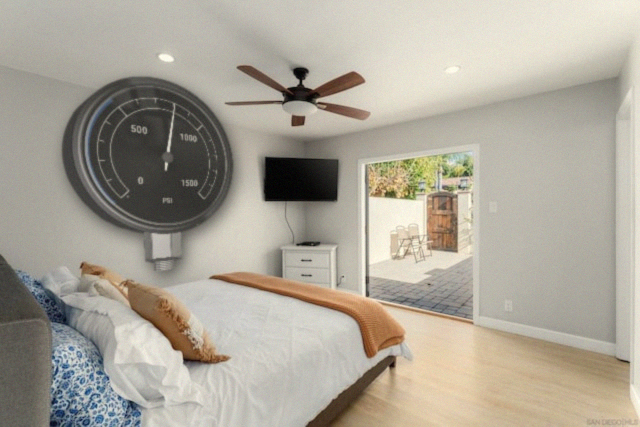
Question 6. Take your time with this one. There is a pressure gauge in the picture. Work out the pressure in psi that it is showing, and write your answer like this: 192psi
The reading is 800psi
